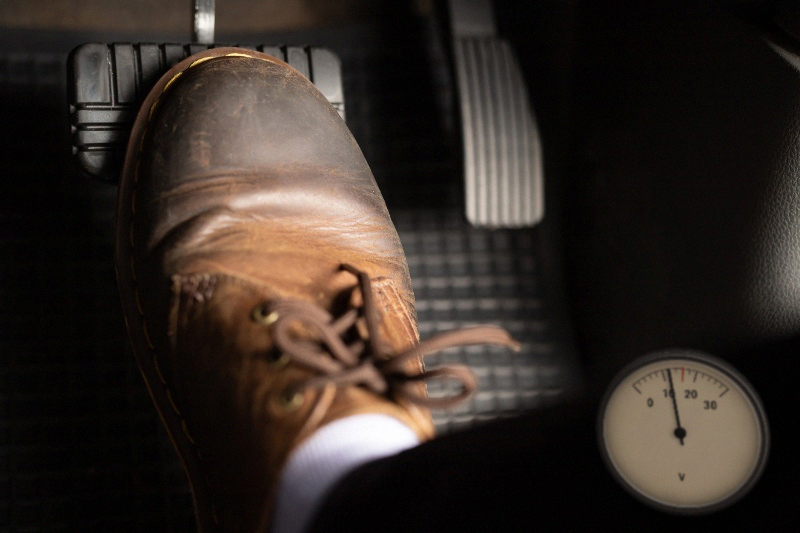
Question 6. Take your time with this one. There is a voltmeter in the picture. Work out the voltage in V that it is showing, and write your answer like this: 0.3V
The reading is 12V
